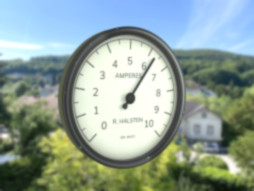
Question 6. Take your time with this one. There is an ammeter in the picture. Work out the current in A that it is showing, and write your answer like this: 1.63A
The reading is 6.25A
